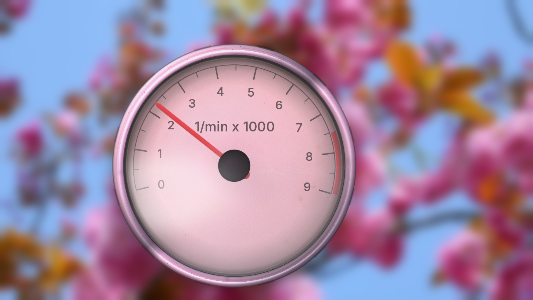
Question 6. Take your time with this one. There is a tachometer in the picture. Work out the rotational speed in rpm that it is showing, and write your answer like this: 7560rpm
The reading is 2250rpm
